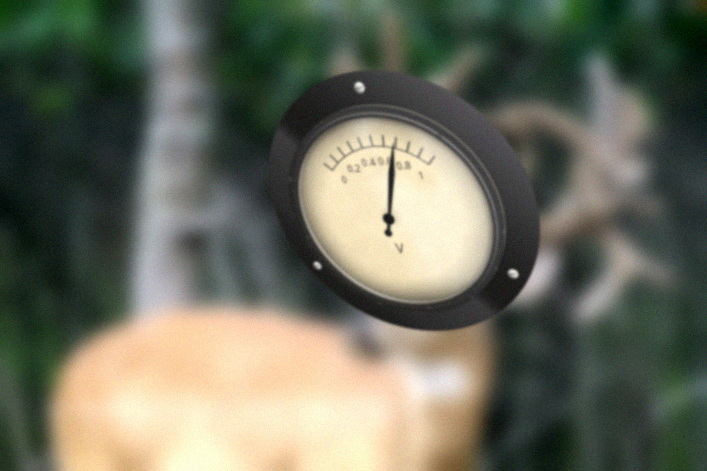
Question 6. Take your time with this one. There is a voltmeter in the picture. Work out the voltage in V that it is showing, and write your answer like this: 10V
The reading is 0.7V
